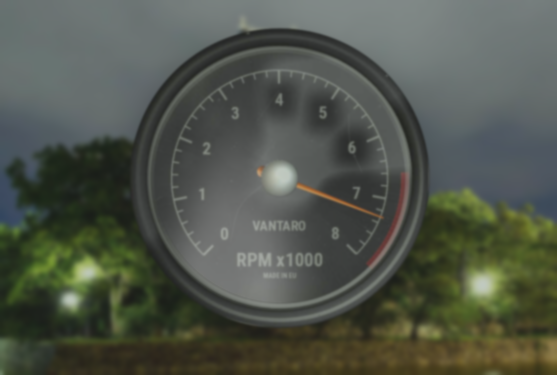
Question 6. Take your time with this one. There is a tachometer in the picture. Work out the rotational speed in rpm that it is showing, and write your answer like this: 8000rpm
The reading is 7300rpm
